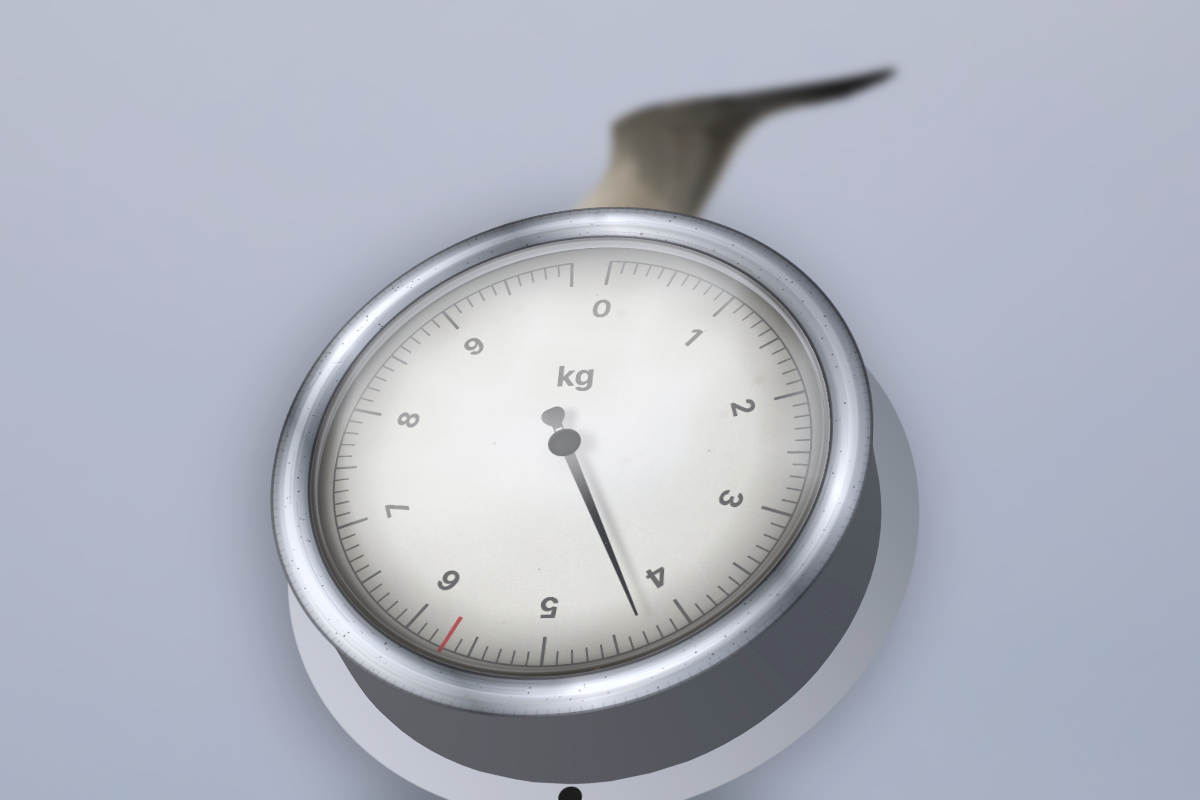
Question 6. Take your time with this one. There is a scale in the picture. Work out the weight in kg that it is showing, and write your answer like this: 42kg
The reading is 4.3kg
